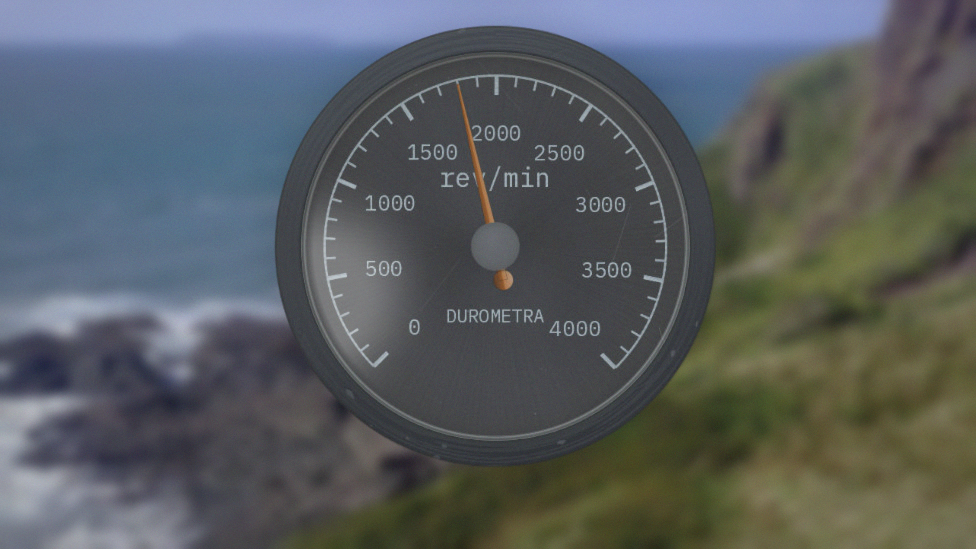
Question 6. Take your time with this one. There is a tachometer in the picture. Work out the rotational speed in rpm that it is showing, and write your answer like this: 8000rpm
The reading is 1800rpm
